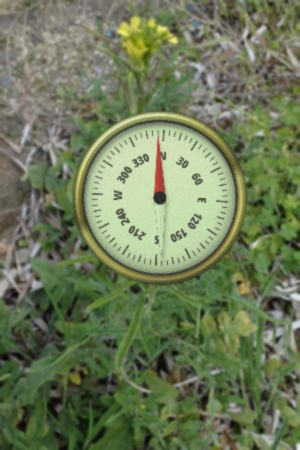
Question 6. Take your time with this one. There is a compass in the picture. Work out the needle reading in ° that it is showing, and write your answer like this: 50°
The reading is 355°
